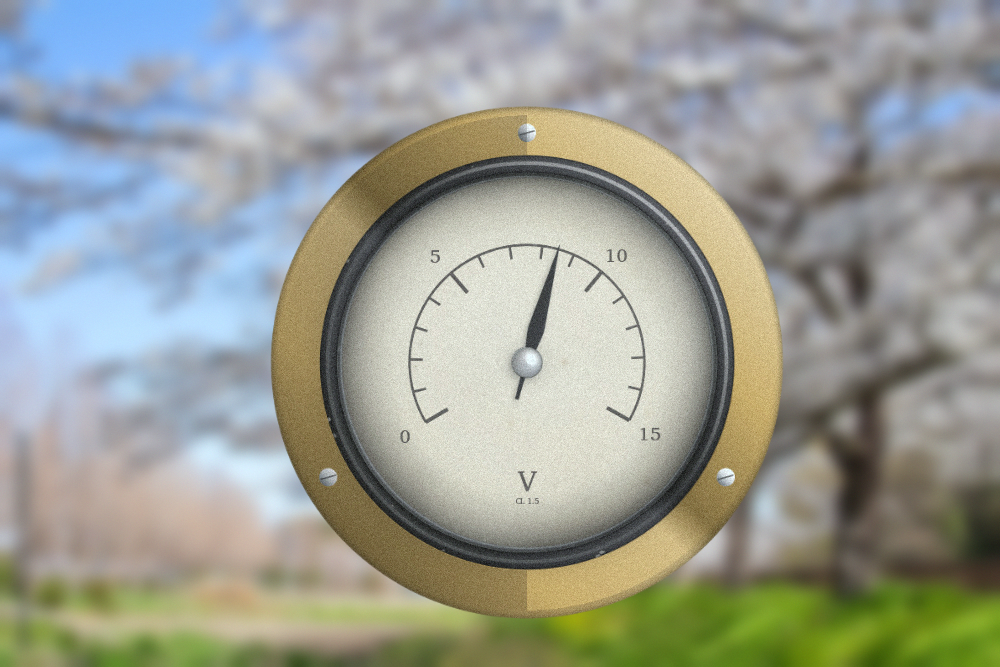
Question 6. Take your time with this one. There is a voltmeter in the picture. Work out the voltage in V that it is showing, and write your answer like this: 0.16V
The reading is 8.5V
